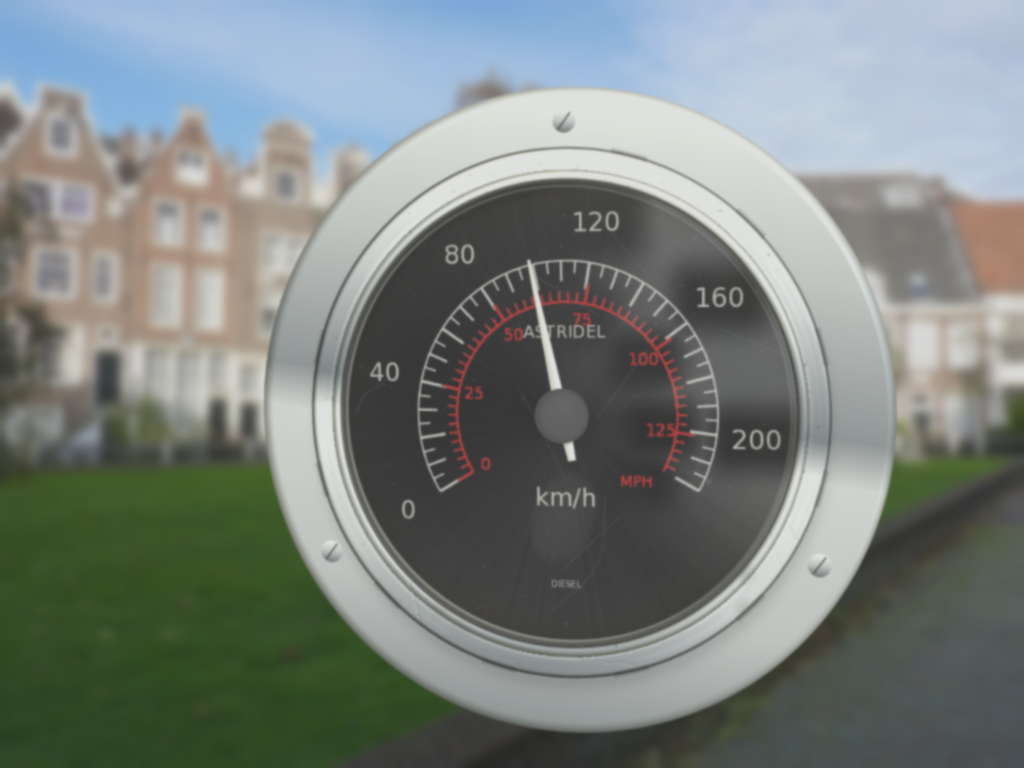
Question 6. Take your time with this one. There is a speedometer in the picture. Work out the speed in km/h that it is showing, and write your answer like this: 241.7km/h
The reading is 100km/h
